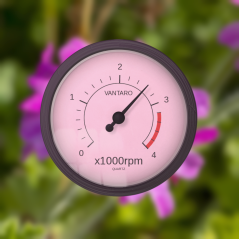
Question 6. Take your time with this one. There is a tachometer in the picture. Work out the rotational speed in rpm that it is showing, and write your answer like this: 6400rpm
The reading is 2600rpm
